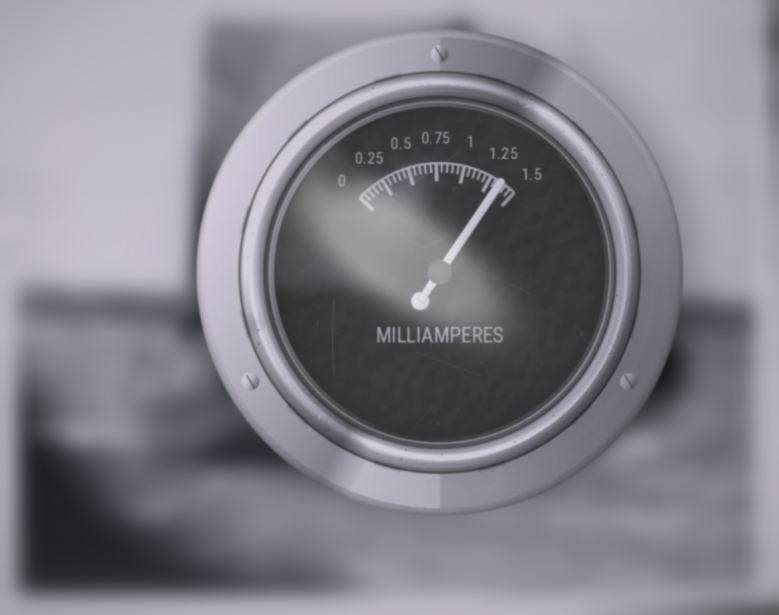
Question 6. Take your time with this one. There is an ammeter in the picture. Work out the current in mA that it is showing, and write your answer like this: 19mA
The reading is 1.35mA
